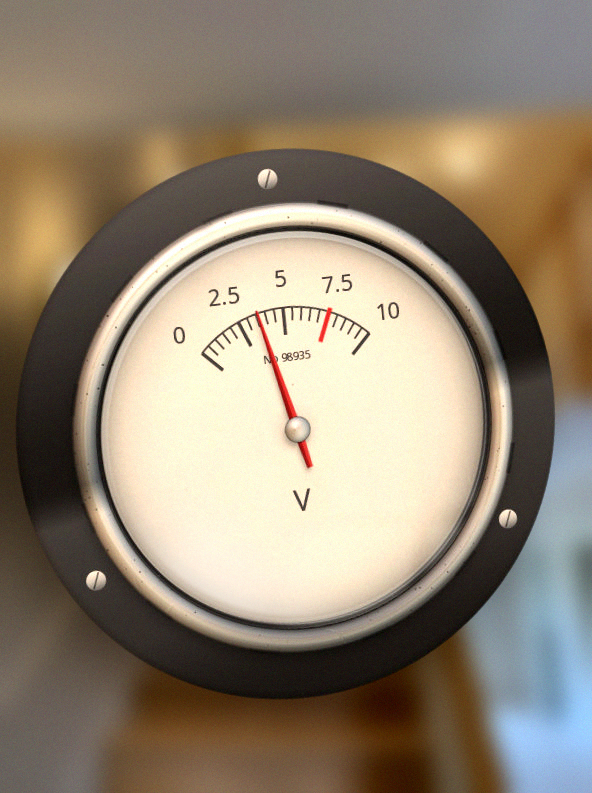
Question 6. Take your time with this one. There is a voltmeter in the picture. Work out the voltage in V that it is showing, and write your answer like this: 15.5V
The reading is 3.5V
